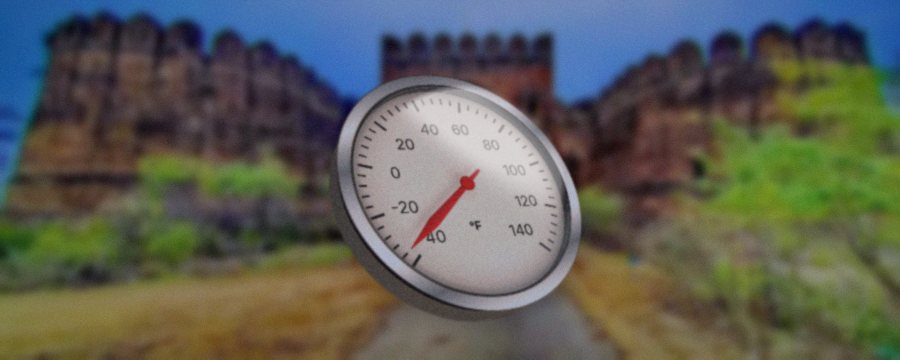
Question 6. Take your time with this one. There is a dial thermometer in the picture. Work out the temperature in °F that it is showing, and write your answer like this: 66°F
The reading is -36°F
